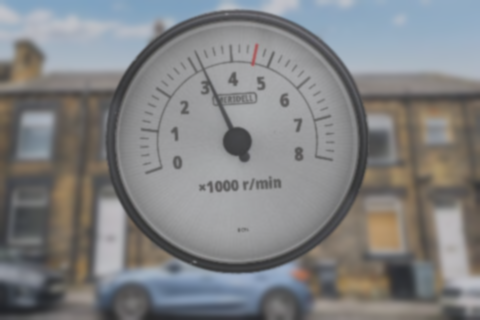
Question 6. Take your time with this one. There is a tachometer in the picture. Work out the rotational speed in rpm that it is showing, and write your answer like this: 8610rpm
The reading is 3200rpm
